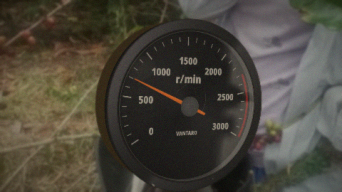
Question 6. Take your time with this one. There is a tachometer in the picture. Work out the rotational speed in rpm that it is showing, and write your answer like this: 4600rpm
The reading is 700rpm
